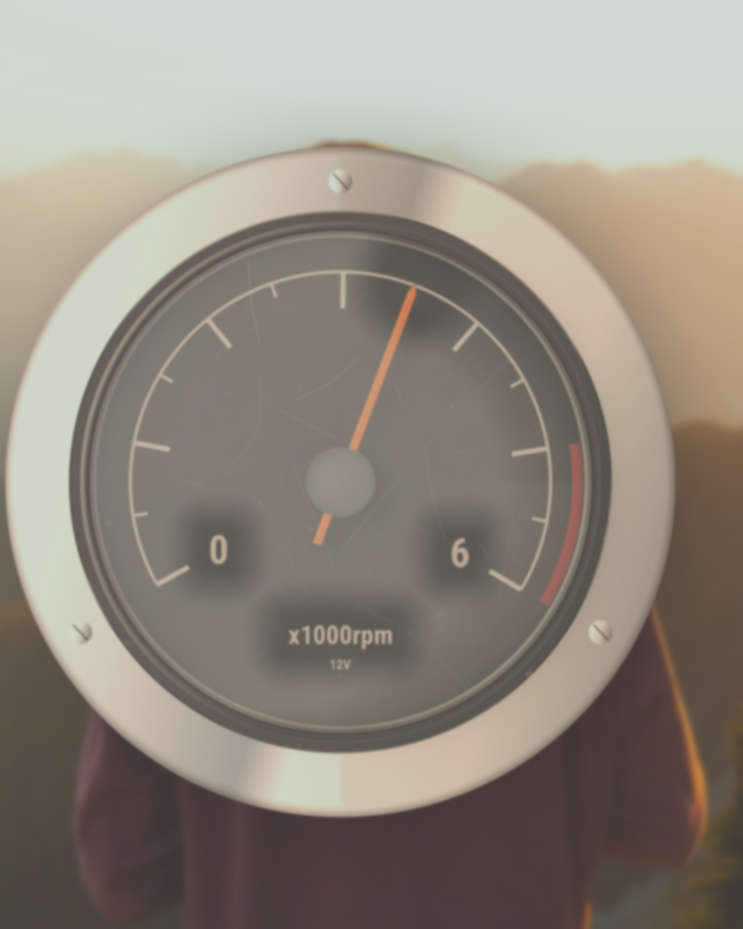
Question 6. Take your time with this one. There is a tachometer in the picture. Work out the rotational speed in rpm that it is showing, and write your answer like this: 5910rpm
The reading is 3500rpm
